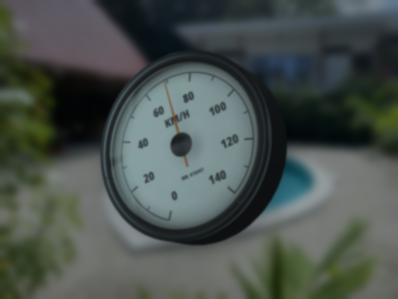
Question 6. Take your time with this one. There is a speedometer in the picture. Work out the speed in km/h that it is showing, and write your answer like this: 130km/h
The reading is 70km/h
